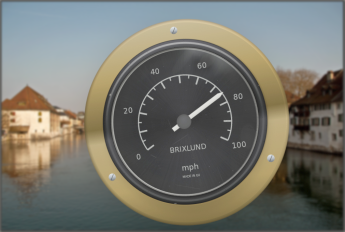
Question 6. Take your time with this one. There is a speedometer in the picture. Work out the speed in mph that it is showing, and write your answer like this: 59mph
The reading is 75mph
